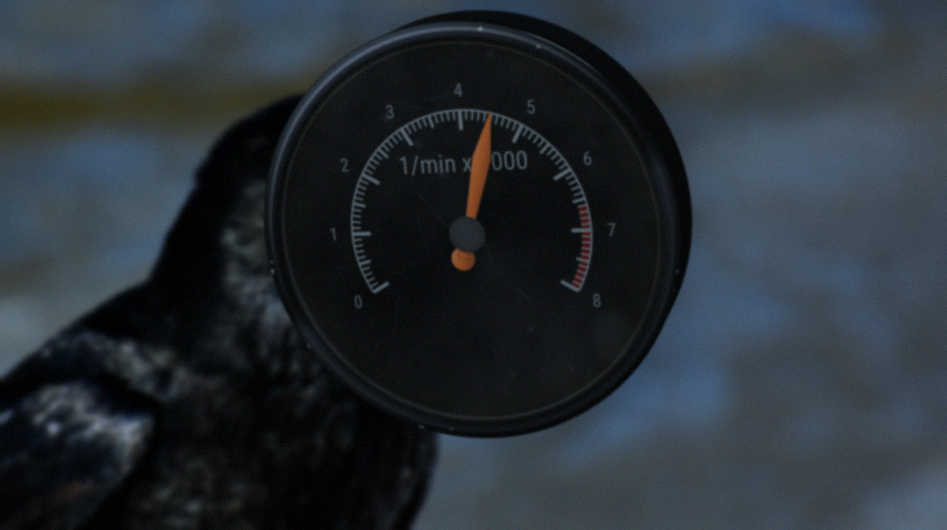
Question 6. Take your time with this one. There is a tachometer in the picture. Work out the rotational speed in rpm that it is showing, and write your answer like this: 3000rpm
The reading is 4500rpm
